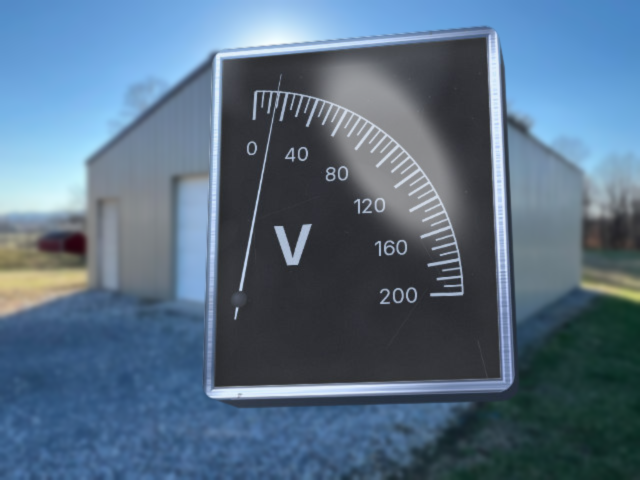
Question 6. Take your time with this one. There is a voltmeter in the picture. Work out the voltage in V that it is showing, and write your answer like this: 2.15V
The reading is 15V
